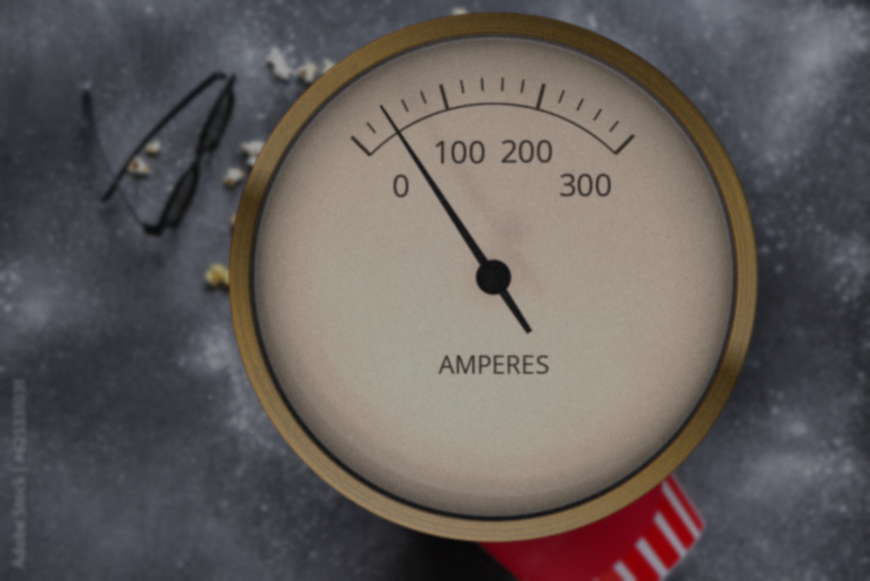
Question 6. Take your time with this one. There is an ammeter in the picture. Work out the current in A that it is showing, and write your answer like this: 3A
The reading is 40A
